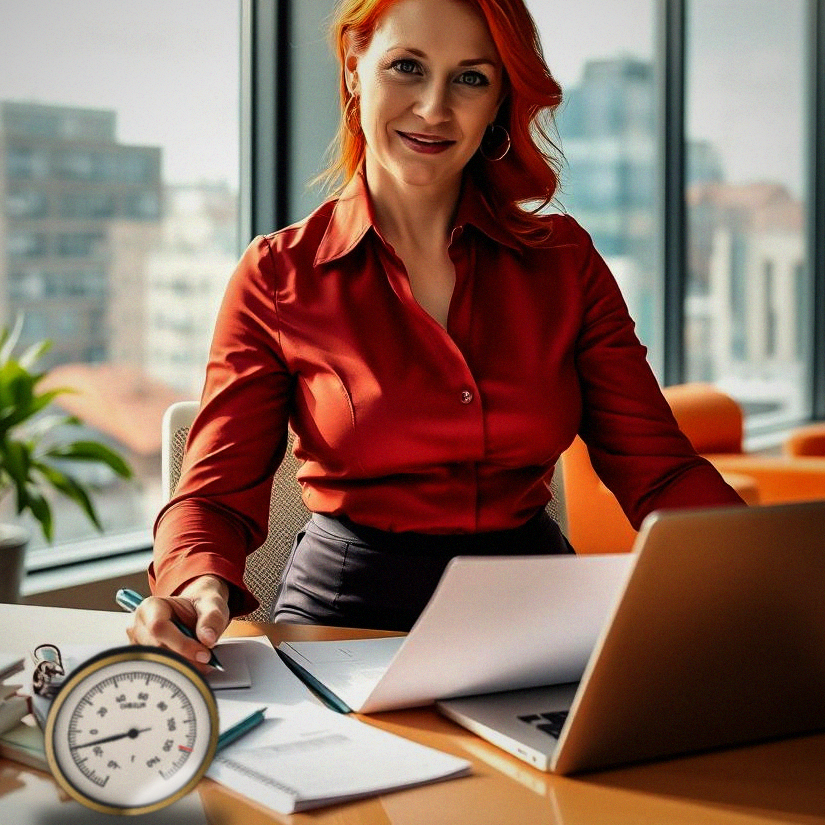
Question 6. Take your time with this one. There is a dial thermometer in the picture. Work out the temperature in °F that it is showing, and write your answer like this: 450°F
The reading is -10°F
